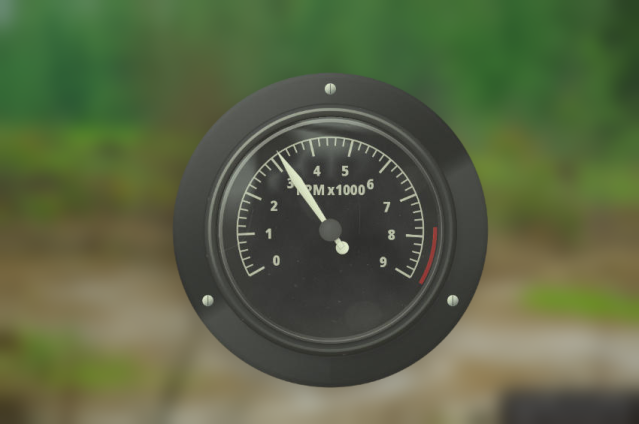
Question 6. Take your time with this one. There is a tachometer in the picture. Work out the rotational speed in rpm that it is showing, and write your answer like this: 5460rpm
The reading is 3200rpm
